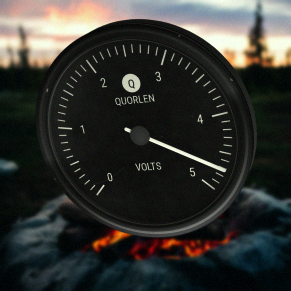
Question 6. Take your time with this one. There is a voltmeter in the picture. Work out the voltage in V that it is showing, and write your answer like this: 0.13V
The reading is 4.7V
